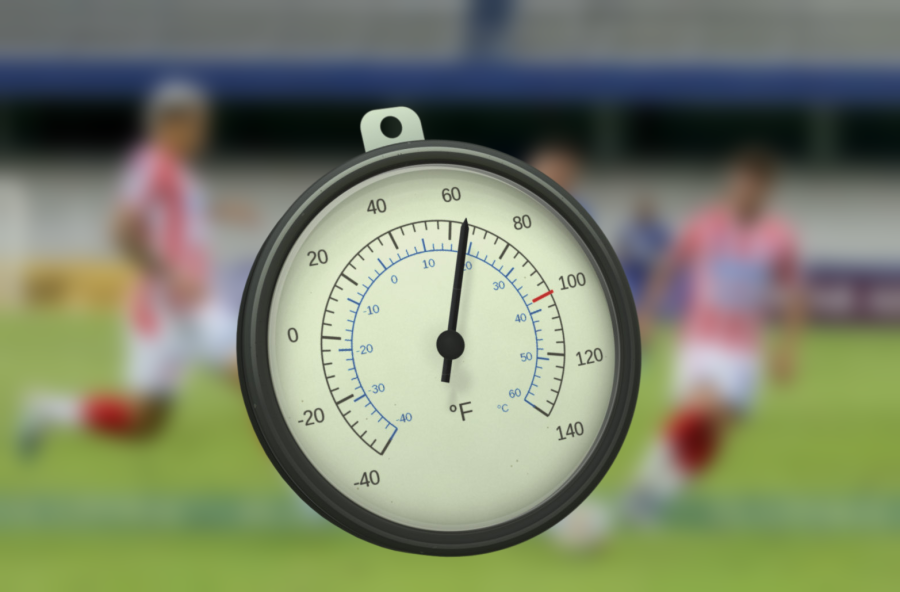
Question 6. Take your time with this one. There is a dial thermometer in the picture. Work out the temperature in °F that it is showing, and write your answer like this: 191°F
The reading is 64°F
